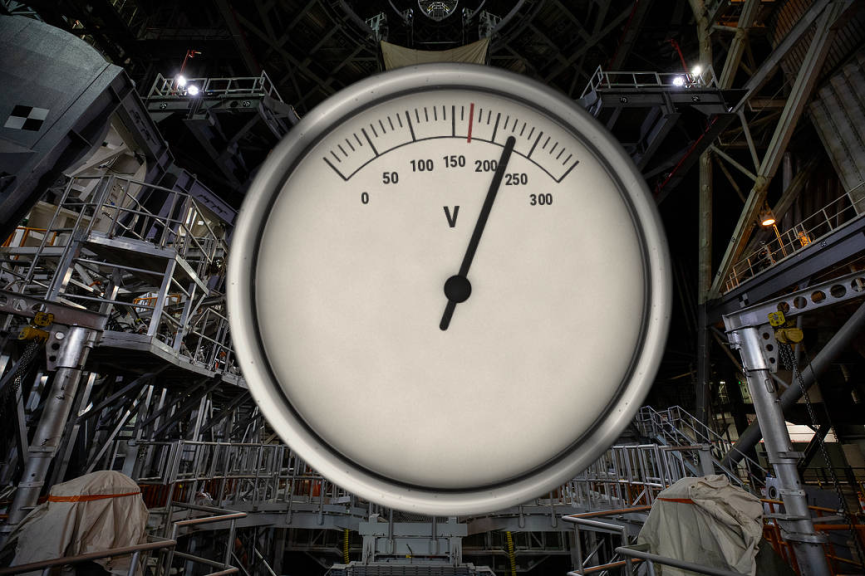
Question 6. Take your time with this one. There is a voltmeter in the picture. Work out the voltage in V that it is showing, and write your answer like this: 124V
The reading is 220V
